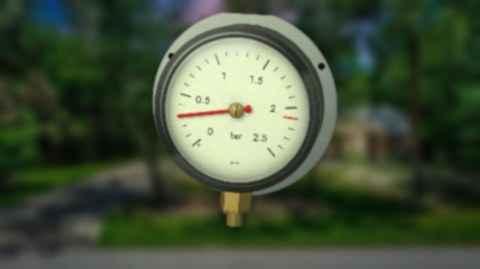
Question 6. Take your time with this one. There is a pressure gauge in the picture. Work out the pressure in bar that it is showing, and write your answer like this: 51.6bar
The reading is 0.3bar
